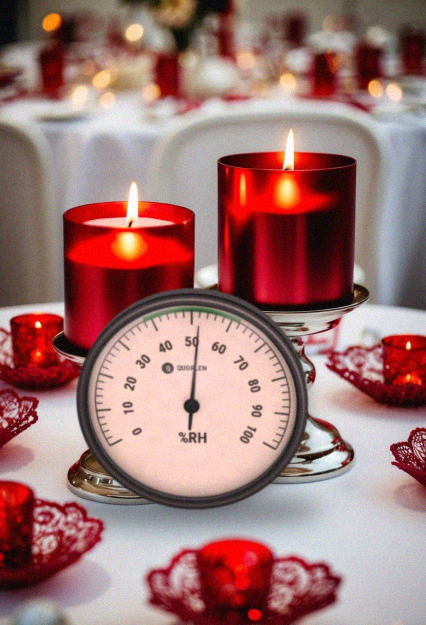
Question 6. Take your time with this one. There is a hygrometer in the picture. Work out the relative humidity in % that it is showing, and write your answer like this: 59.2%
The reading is 52%
